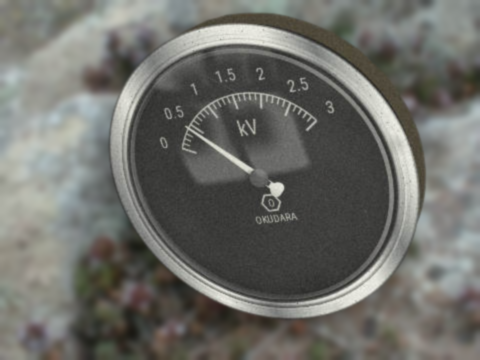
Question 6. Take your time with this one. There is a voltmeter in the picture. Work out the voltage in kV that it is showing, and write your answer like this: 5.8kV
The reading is 0.5kV
